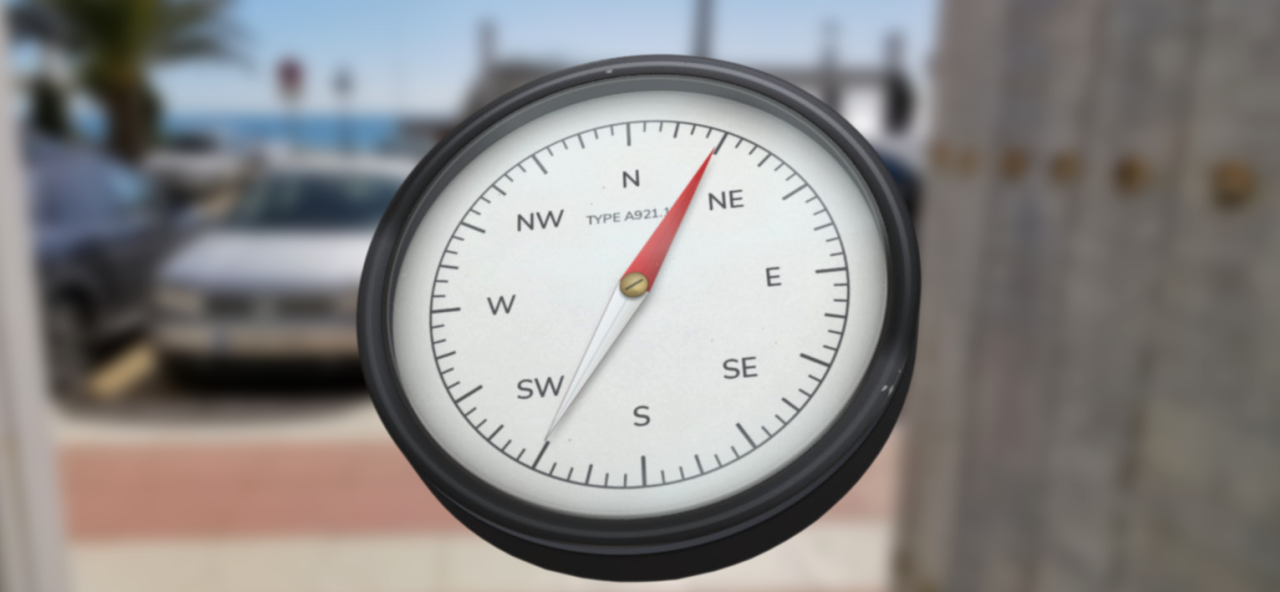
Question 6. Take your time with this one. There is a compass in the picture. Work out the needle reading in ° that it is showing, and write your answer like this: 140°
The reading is 30°
